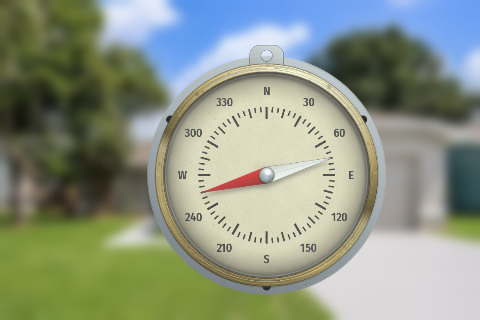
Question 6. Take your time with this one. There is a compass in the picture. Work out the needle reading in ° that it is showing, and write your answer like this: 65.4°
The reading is 255°
